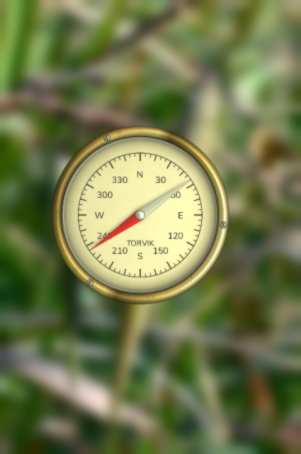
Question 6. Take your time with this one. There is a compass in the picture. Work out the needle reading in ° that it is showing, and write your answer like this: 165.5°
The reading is 235°
